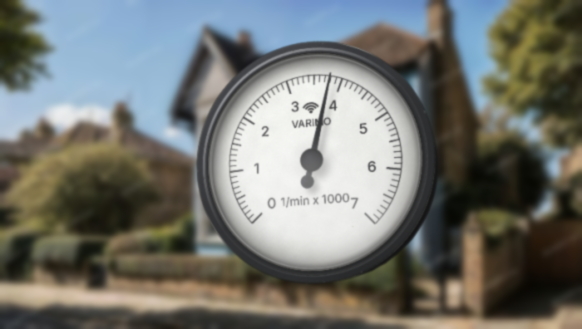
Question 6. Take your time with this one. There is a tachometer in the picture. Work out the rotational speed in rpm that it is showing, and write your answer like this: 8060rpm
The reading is 3800rpm
